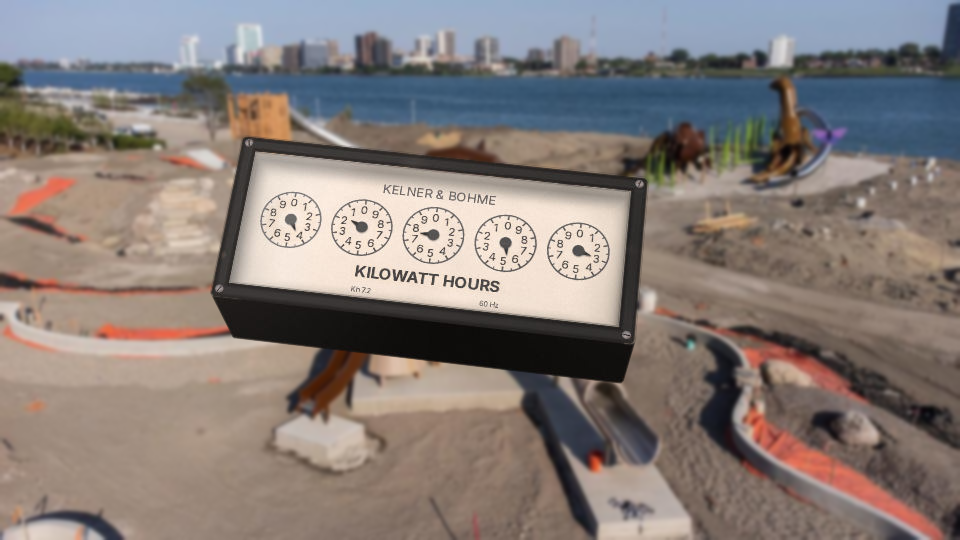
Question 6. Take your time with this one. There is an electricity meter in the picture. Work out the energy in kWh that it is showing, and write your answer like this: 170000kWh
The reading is 41753kWh
